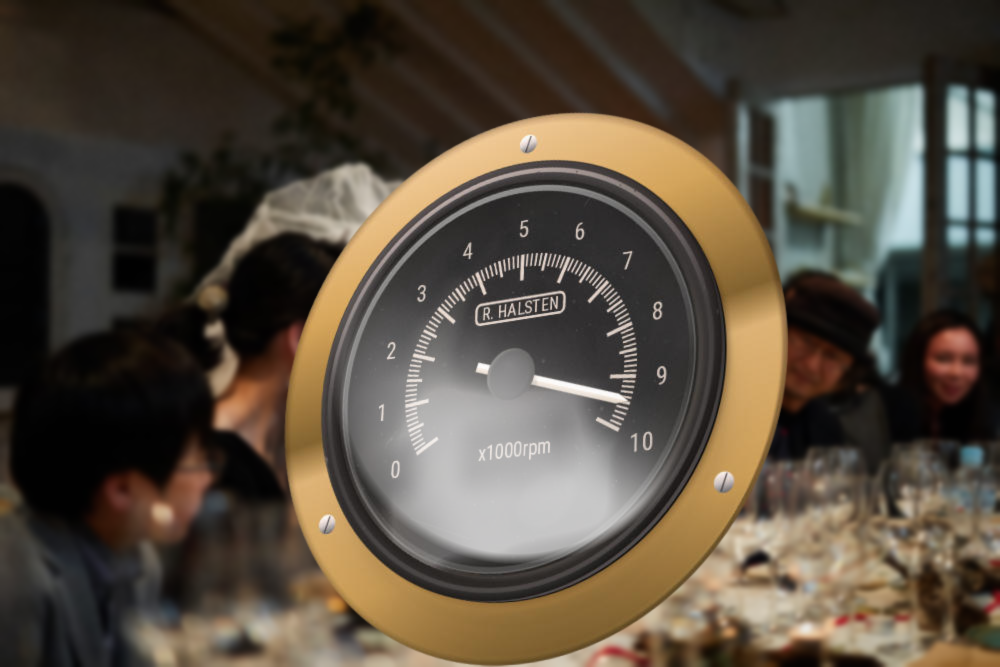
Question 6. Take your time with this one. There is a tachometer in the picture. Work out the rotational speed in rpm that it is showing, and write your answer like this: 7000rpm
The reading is 9500rpm
